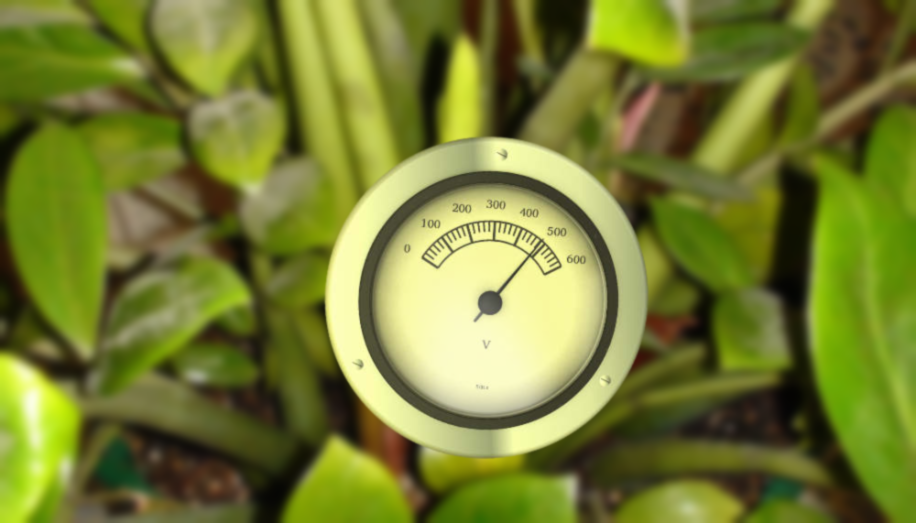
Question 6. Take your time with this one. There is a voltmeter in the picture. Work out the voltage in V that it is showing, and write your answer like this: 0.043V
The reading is 480V
